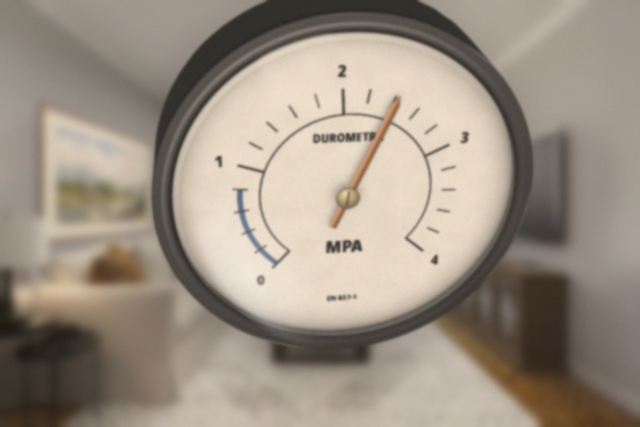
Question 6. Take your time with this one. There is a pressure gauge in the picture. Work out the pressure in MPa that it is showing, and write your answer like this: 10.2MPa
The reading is 2.4MPa
